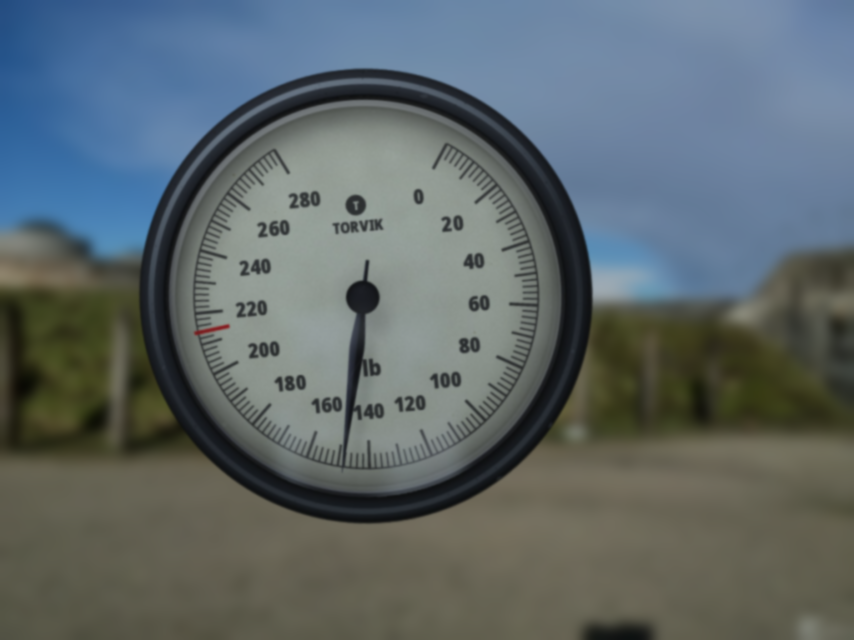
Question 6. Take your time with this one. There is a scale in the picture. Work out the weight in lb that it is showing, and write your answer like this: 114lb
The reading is 148lb
